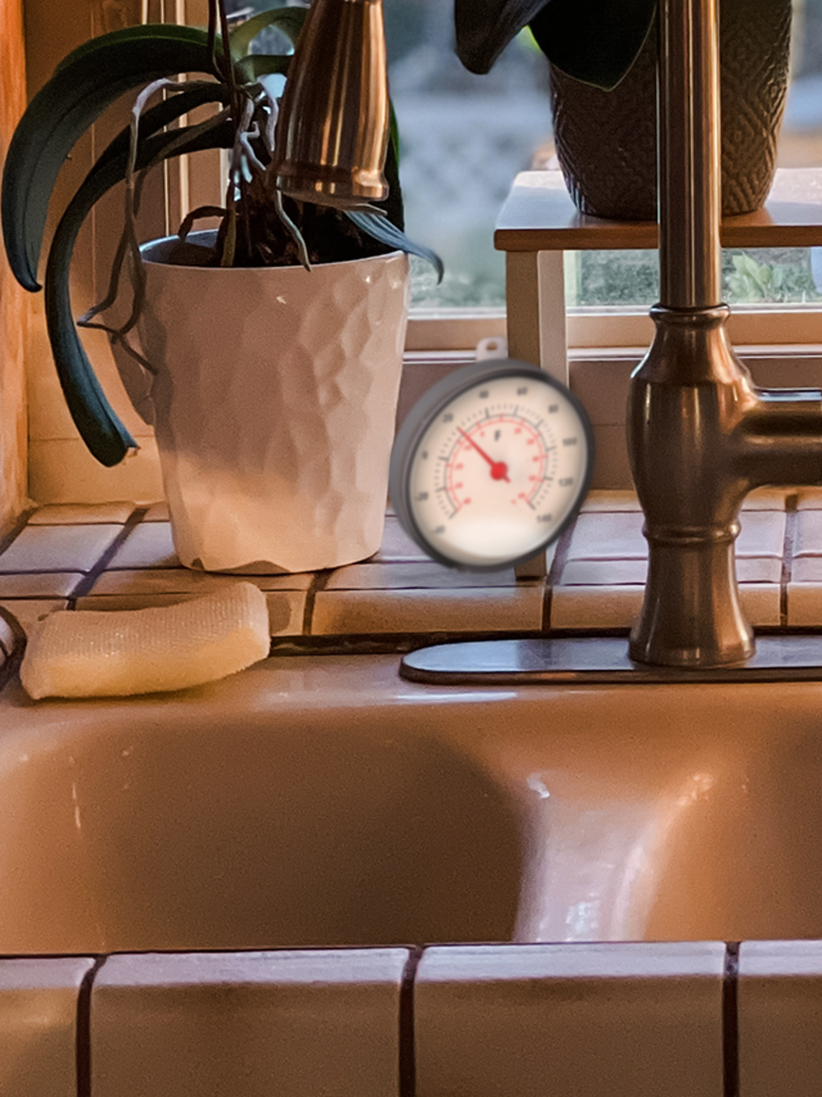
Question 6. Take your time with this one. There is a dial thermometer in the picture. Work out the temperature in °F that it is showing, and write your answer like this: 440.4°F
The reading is 20°F
